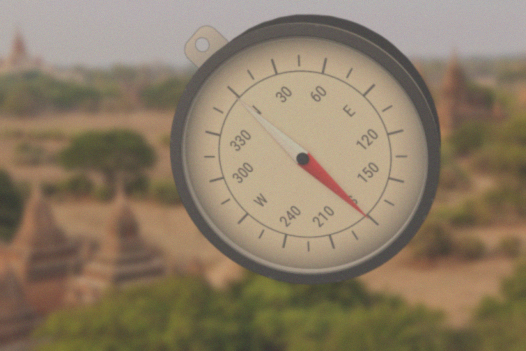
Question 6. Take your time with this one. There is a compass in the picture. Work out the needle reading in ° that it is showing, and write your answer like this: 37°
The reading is 180°
